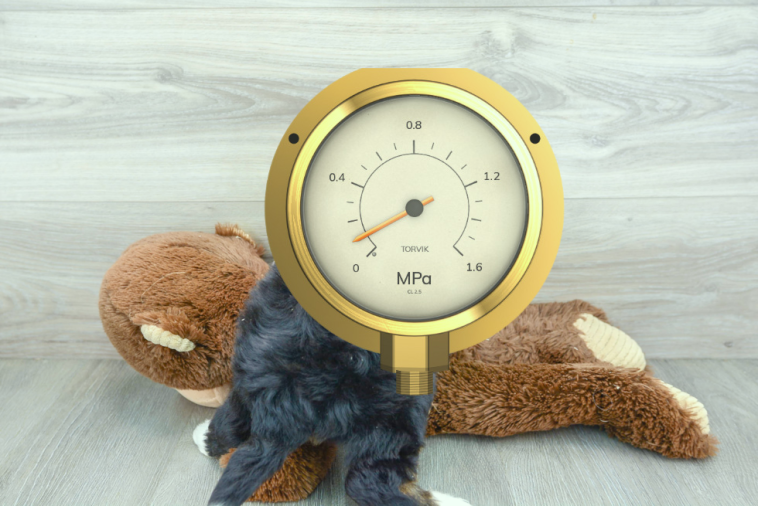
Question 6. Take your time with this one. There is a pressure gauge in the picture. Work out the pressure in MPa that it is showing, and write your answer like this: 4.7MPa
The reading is 0.1MPa
